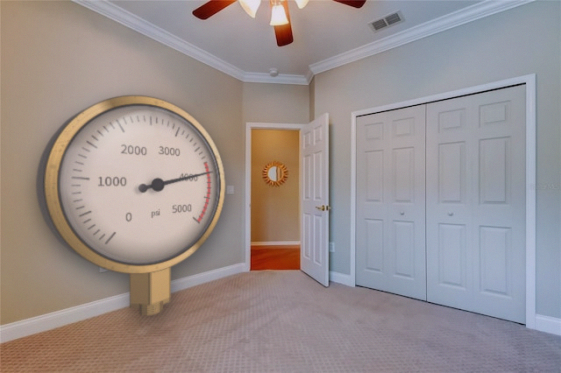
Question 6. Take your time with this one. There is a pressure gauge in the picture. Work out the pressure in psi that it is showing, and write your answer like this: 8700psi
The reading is 4000psi
